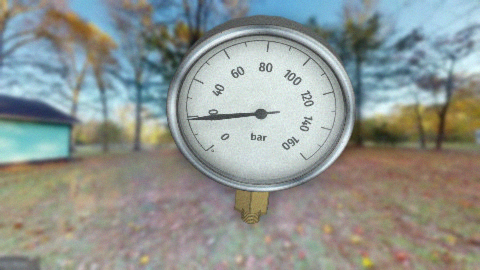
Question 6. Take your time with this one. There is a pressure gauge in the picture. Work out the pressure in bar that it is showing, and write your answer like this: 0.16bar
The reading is 20bar
